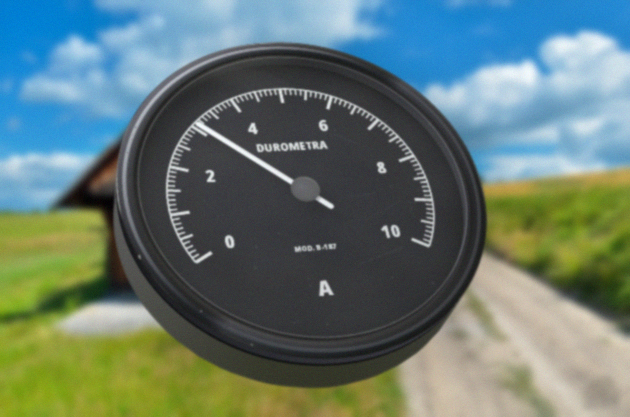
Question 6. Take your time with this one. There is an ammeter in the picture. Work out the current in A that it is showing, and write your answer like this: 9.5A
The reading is 3A
